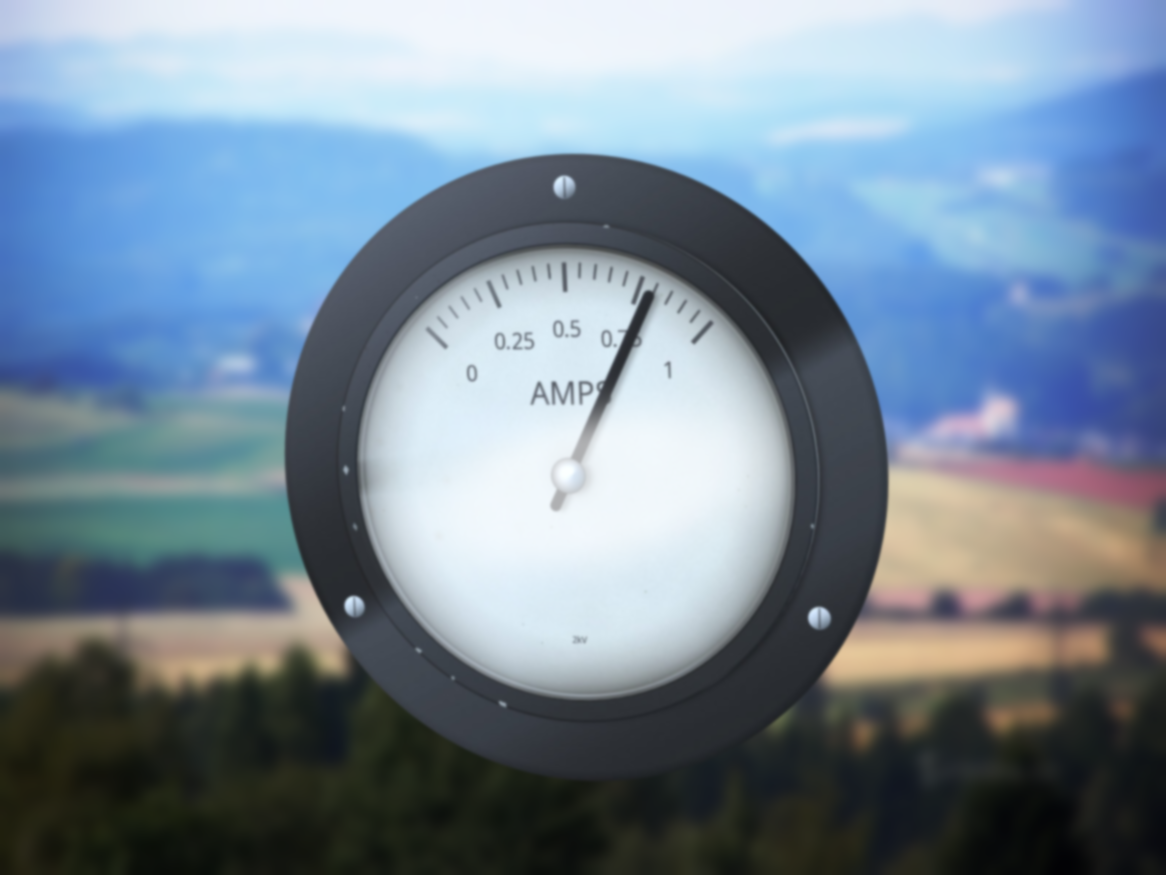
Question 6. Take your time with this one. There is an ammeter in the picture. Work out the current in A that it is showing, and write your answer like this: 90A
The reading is 0.8A
